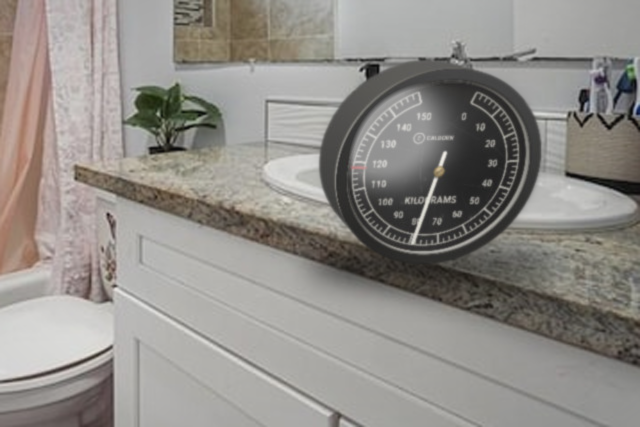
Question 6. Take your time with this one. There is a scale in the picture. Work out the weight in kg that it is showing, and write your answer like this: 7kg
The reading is 80kg
